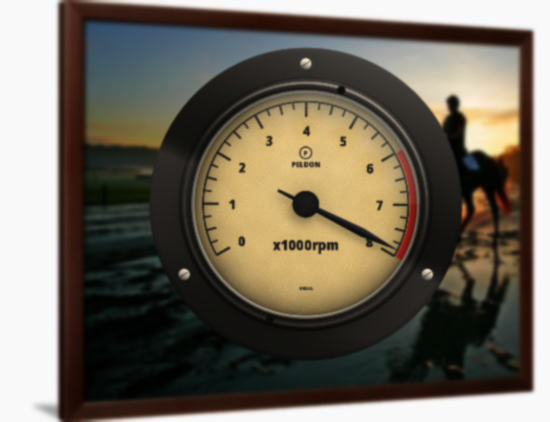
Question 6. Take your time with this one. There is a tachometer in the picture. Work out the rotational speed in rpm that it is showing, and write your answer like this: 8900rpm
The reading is 7875rpm
